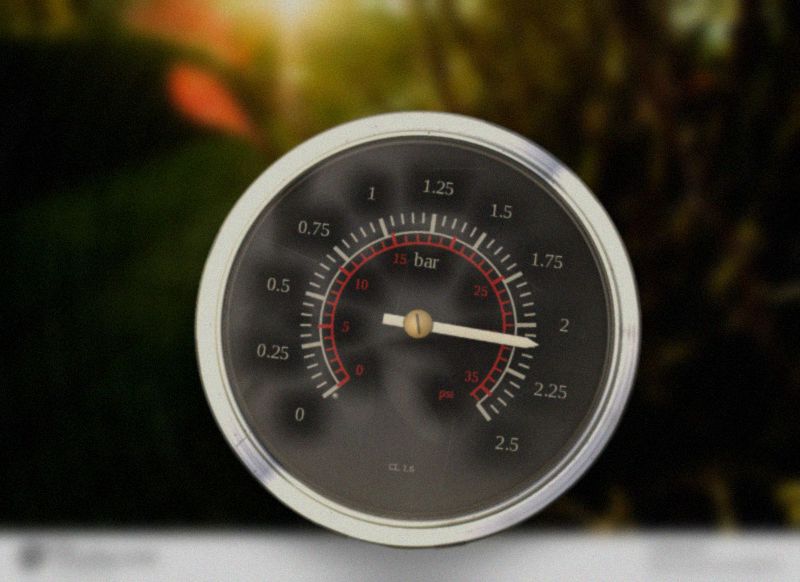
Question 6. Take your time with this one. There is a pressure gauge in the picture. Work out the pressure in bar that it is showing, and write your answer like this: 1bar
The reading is 2.1bar
